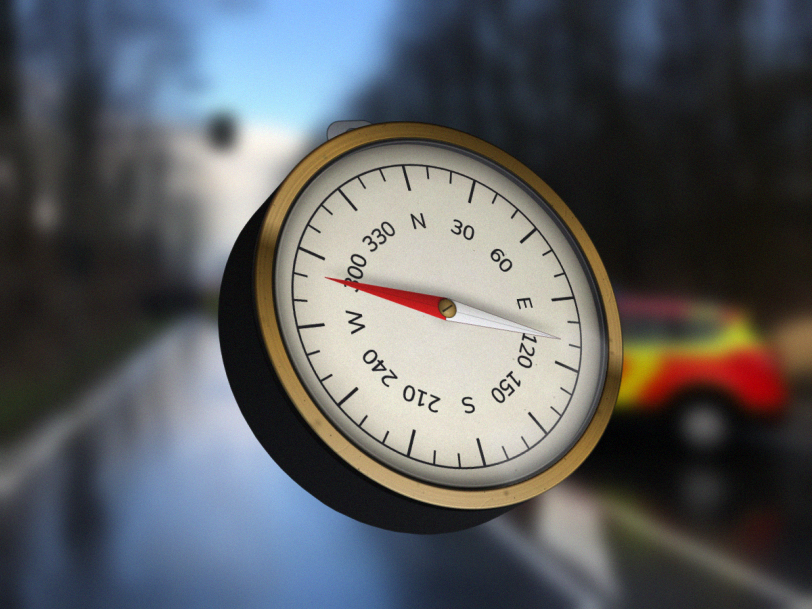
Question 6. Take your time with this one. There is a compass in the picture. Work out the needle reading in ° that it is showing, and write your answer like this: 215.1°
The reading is 290°
